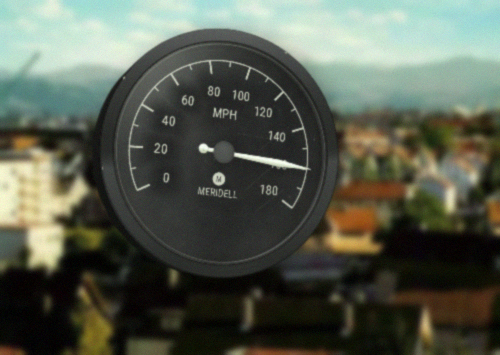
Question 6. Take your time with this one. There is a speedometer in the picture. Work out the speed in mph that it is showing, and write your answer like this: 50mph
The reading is 160mph
